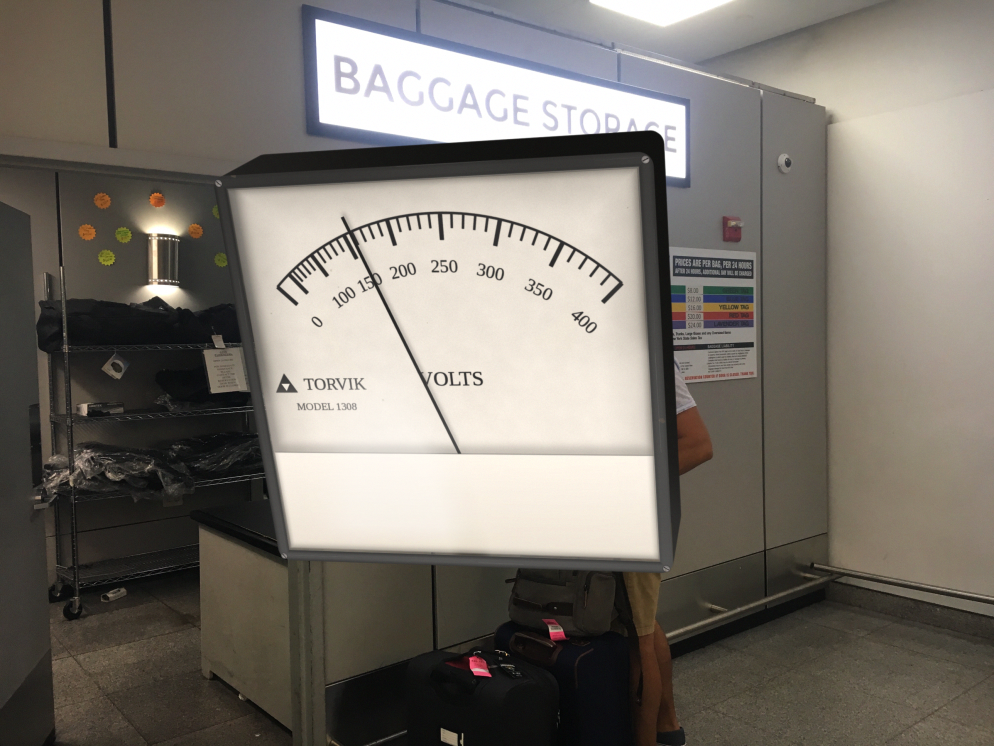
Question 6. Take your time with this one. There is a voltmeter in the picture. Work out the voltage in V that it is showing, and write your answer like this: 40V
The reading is 160V
